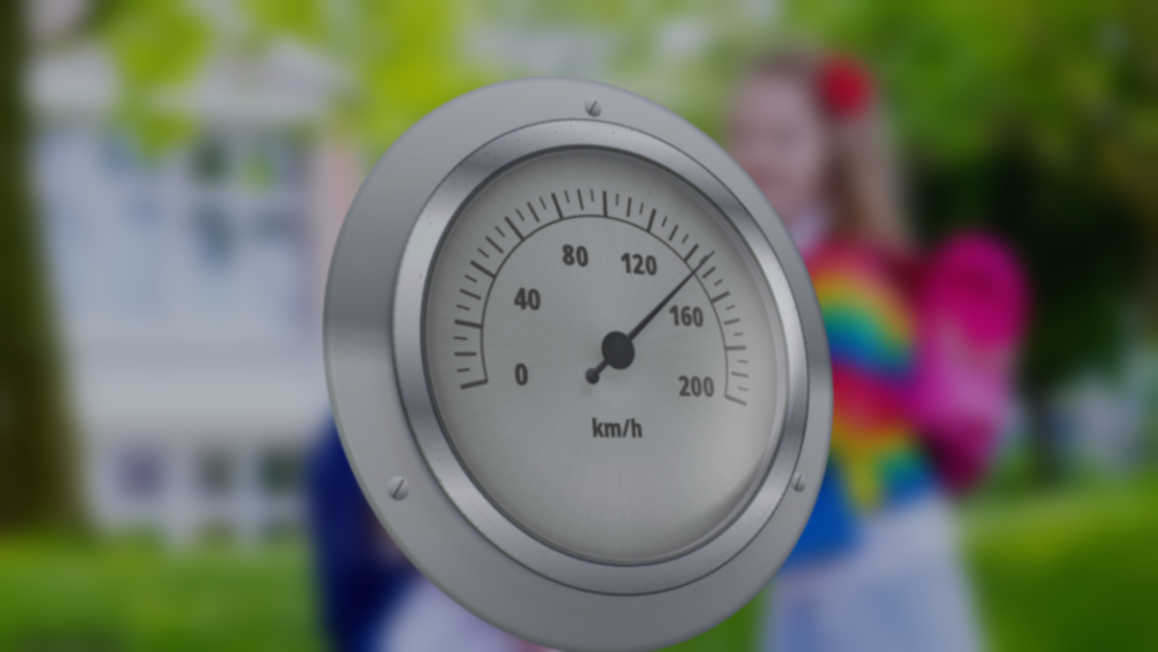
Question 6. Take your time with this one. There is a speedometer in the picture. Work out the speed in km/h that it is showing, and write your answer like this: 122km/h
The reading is 145km/h
